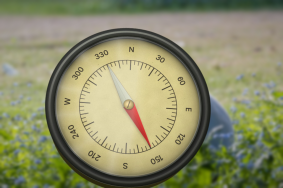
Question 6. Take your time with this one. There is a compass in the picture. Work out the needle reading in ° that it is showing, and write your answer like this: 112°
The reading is 150°
